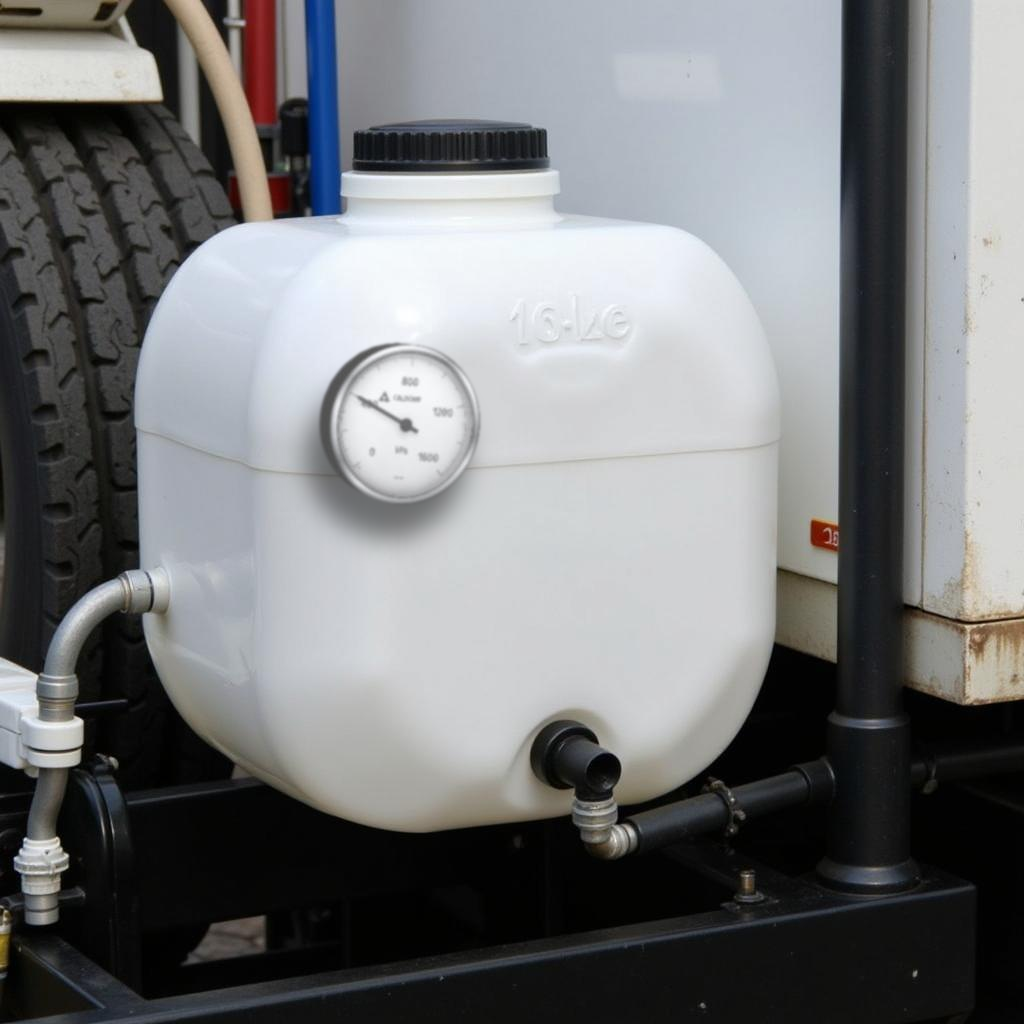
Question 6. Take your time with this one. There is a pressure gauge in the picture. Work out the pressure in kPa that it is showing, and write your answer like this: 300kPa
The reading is 400kPa
